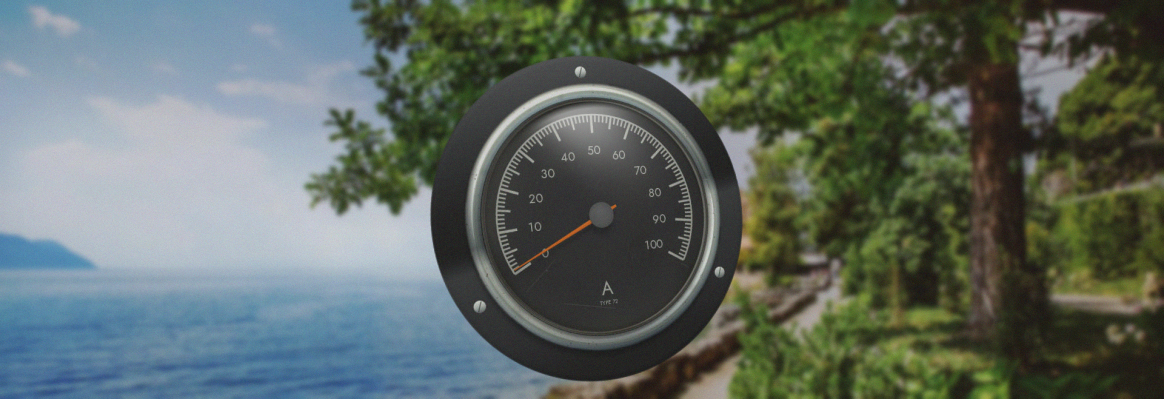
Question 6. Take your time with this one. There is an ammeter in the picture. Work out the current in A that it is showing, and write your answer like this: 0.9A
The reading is 1A
